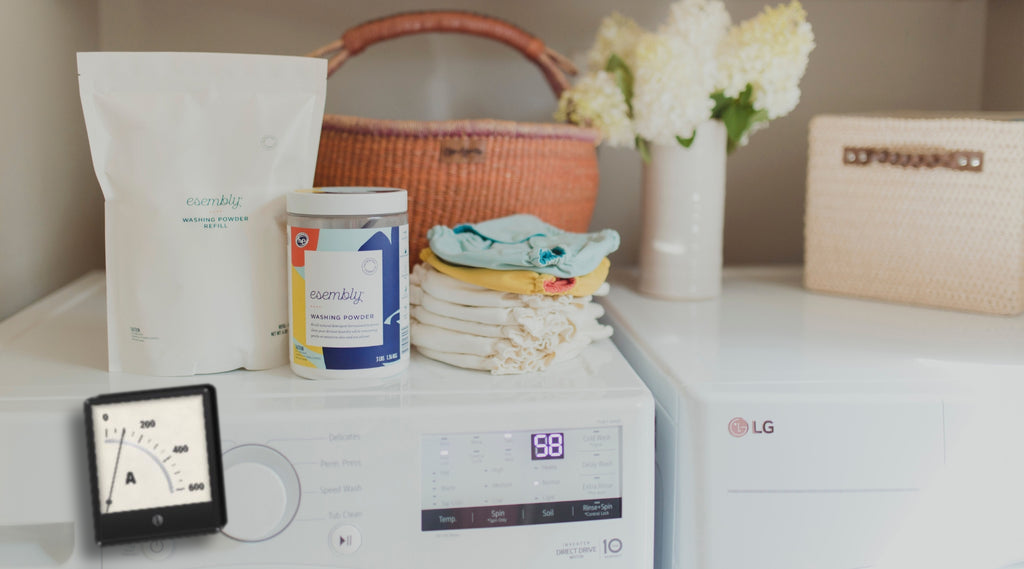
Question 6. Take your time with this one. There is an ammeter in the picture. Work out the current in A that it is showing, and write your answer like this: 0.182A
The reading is 100A
